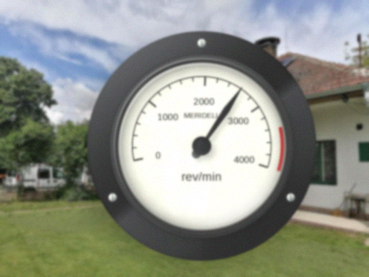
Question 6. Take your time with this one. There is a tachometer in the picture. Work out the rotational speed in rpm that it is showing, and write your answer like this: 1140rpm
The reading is 2600rpm
